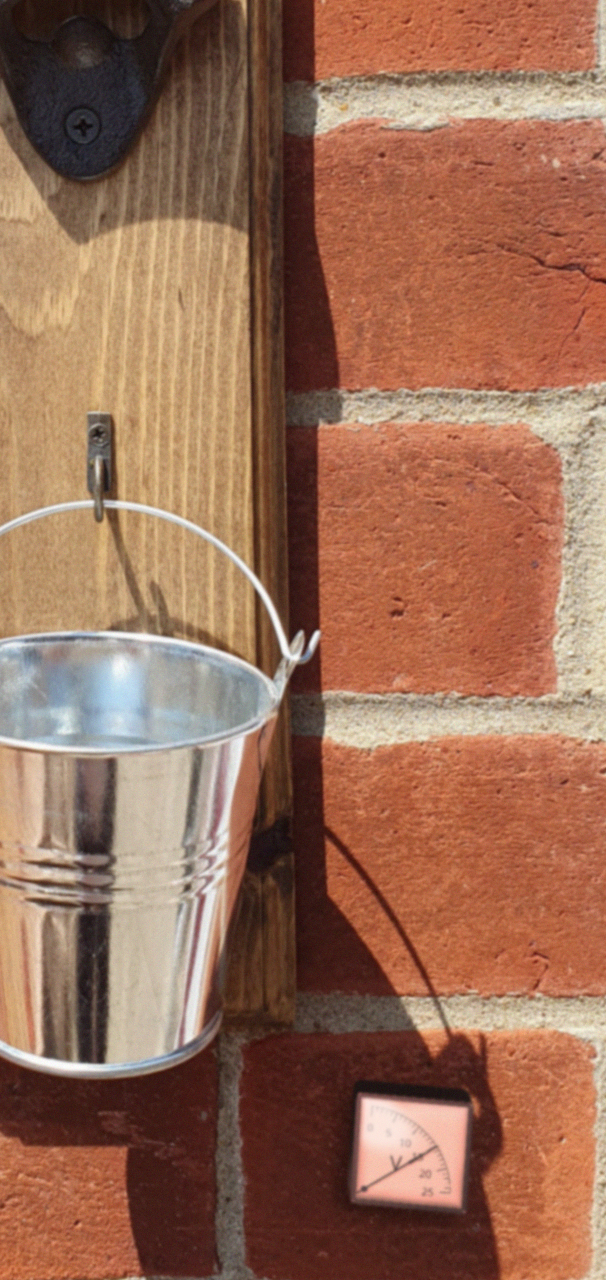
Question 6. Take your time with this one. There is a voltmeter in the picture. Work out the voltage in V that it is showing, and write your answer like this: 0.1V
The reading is 15V
